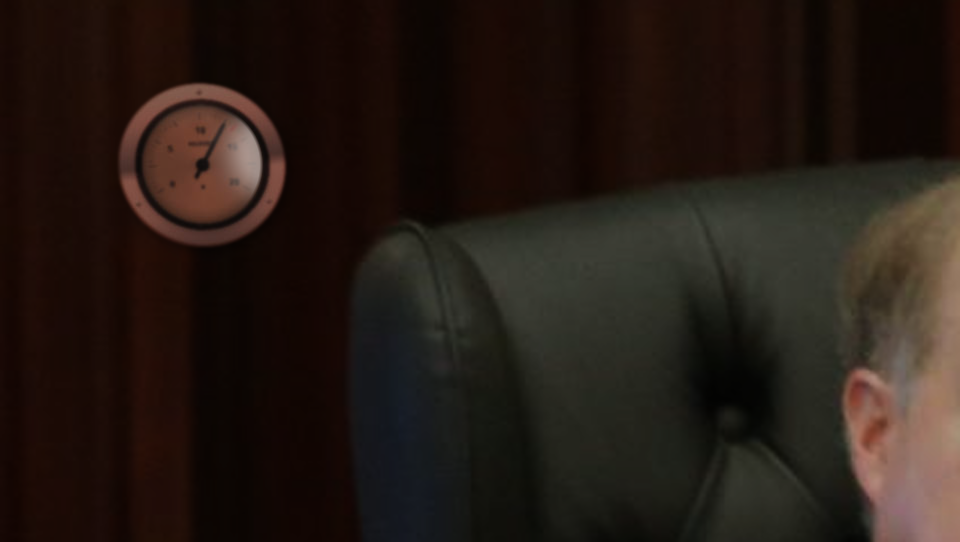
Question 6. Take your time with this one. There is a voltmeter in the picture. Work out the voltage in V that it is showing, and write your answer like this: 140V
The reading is 12.5V
